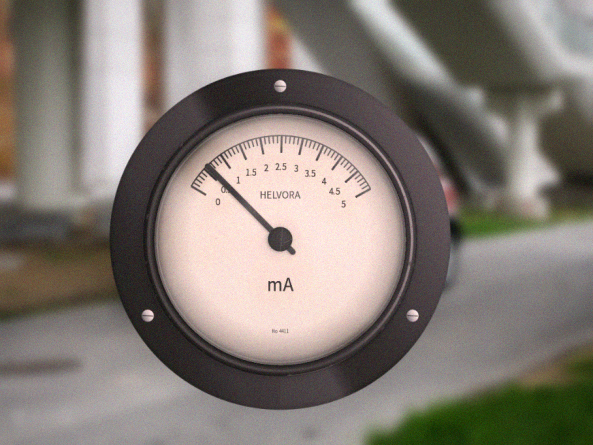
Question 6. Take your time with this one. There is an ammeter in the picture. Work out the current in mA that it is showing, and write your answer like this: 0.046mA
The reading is 0.6mA
